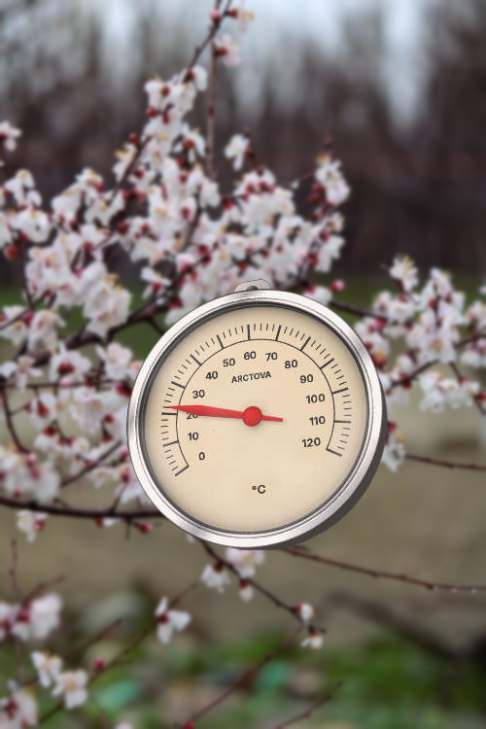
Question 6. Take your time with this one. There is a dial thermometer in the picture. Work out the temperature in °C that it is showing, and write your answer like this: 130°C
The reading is 22°C
